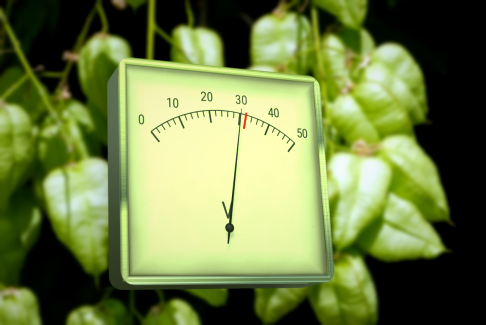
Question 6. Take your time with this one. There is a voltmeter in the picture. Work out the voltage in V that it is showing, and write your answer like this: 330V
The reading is 30V
